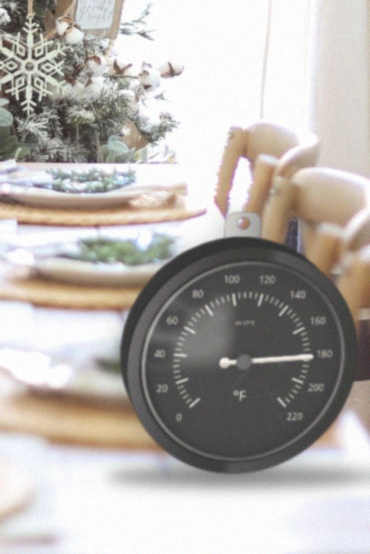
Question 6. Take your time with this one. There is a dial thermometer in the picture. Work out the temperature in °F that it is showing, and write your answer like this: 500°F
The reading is 180°F
